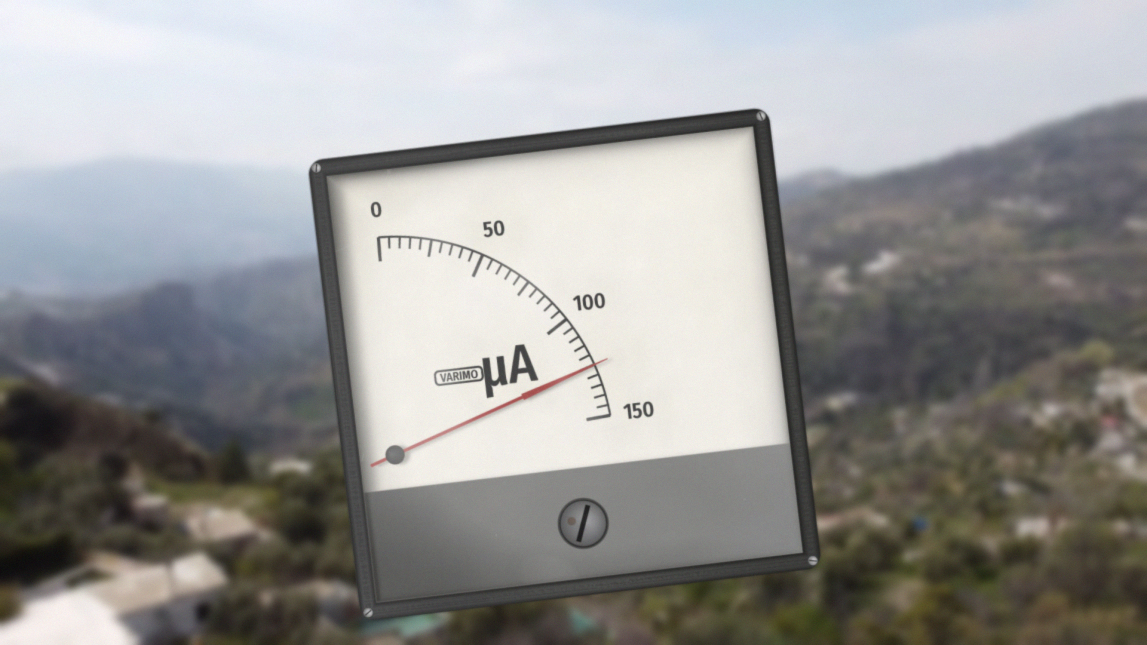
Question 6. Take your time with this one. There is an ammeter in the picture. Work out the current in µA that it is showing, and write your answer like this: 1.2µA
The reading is 125µA
